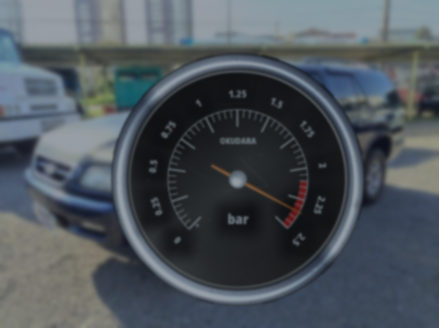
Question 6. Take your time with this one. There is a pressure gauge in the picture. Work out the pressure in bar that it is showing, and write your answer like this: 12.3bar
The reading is 2.35bar
